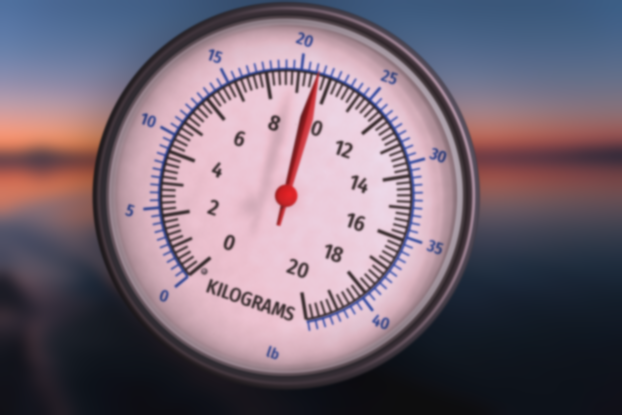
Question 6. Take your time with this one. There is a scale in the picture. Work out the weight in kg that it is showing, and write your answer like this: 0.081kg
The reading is 9.6kg
